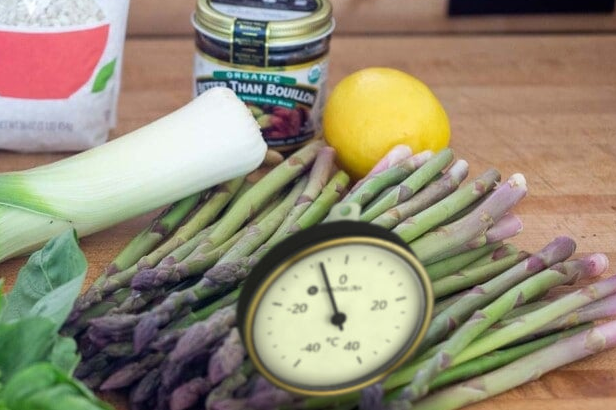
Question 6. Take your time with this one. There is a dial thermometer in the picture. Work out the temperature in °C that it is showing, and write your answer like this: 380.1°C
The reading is -6°C
